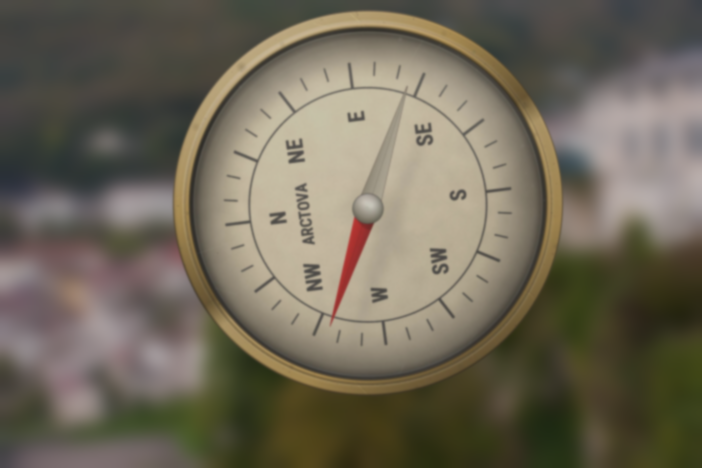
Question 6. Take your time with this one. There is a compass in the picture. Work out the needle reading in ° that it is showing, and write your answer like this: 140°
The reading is 295°
